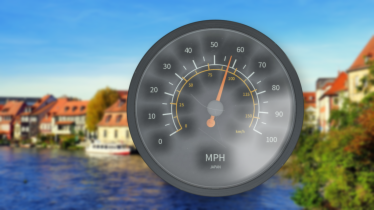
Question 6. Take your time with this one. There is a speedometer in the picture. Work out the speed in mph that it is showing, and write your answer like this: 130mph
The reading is 57.5mph
